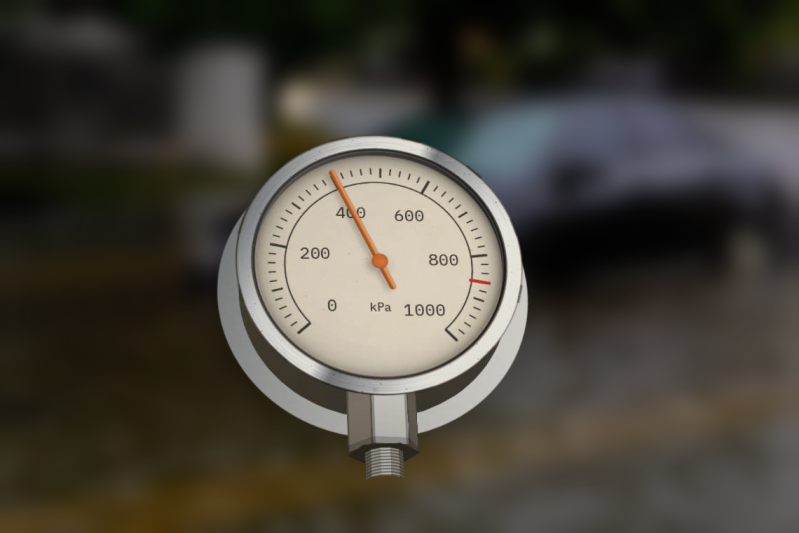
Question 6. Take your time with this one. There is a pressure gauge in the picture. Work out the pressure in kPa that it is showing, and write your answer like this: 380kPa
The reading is 400kPa
